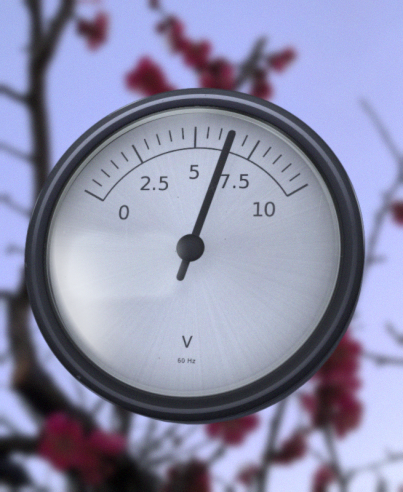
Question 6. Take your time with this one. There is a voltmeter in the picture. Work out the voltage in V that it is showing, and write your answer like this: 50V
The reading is 6.5V
